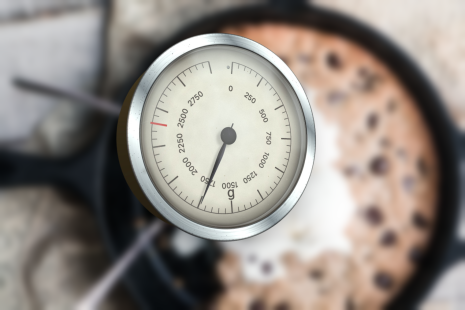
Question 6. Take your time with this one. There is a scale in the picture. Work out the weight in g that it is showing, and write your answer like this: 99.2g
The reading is 1750g
